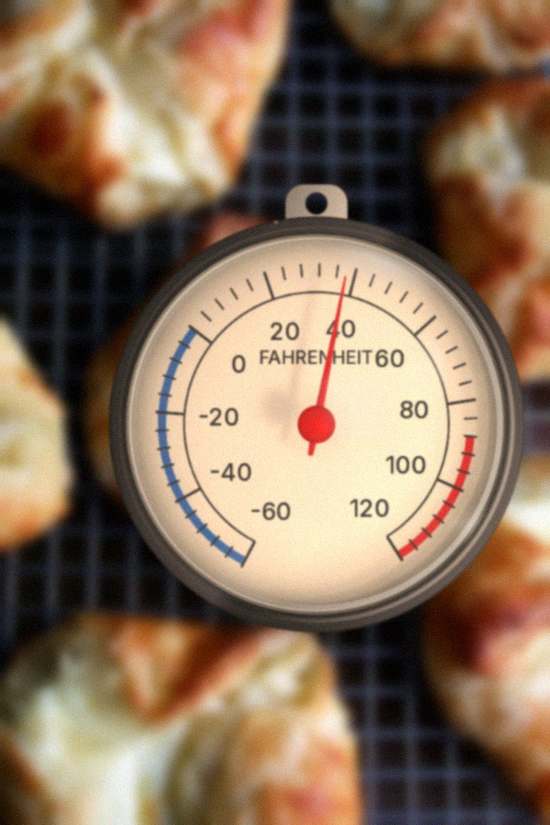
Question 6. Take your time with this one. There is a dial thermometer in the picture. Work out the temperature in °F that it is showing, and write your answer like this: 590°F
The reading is 38°F
